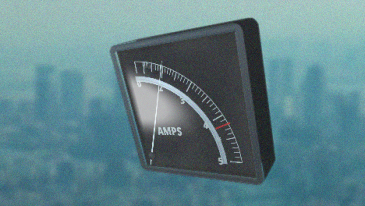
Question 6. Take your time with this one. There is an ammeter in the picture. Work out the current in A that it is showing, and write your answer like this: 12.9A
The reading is 2A
